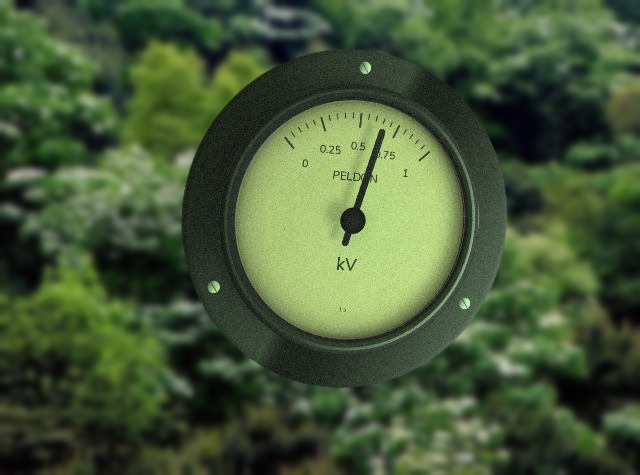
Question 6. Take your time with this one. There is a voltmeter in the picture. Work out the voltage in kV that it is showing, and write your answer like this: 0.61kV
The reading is 0.65kV
